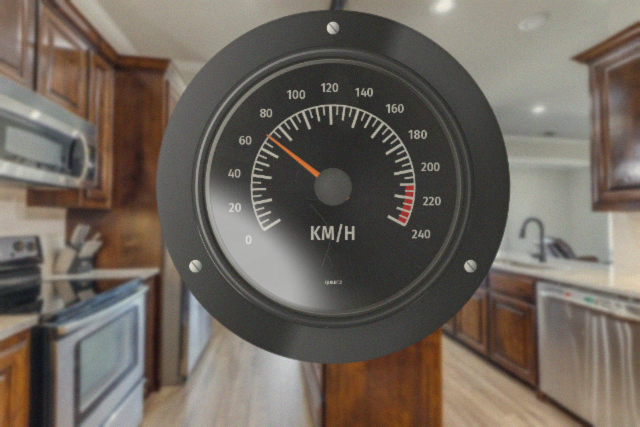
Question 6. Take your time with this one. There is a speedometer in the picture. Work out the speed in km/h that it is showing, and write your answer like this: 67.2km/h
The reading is 70km/h
